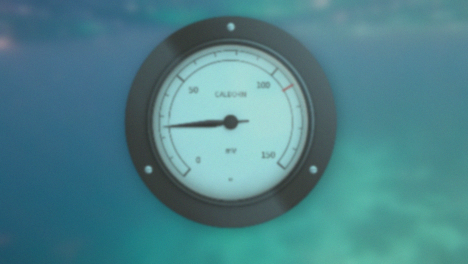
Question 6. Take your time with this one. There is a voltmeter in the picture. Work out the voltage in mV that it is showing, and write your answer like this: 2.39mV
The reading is 25mV
